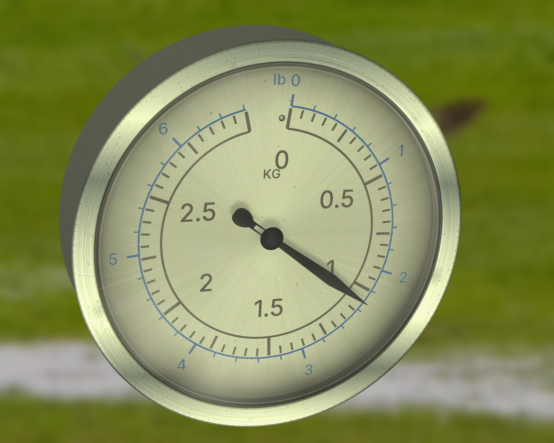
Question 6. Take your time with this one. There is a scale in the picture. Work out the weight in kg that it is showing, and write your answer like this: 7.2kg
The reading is 1.05kg
